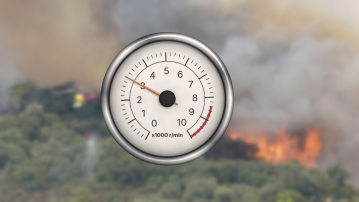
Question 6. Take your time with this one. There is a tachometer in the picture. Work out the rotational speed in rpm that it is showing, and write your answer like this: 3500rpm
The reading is 3000rpm
